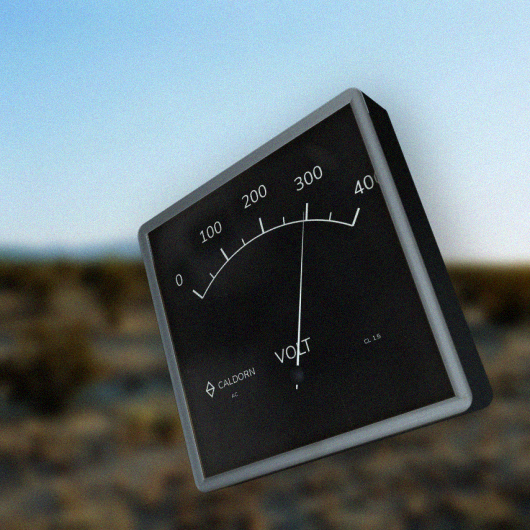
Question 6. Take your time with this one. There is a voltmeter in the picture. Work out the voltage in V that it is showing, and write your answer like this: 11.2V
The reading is 300V
